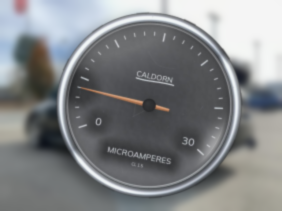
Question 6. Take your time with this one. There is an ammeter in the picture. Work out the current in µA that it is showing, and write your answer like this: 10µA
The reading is 4µA
